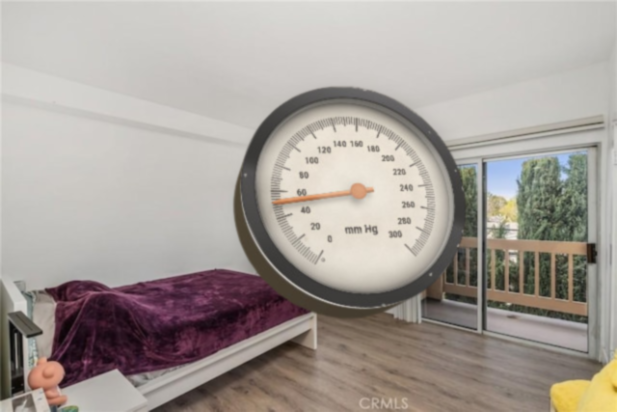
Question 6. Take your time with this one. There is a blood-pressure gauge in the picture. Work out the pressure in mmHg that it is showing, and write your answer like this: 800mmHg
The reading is 50mmHg
